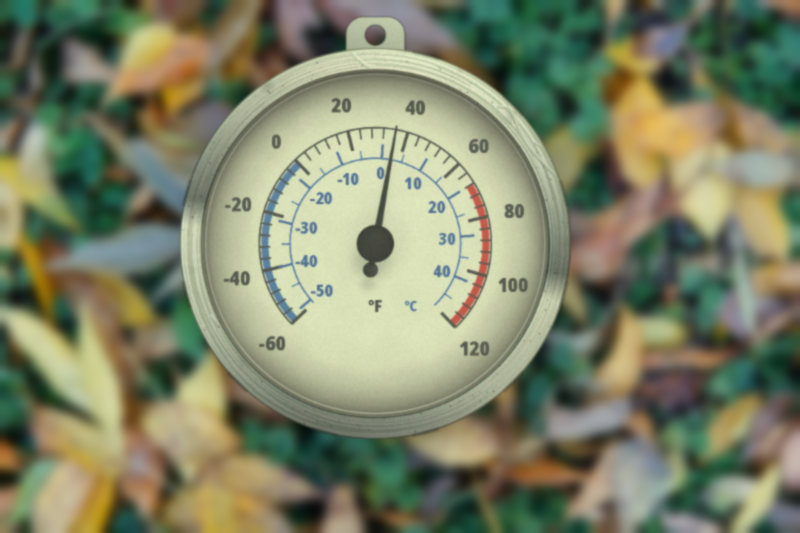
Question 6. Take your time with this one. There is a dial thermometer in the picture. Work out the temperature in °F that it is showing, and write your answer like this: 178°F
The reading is 36°F
